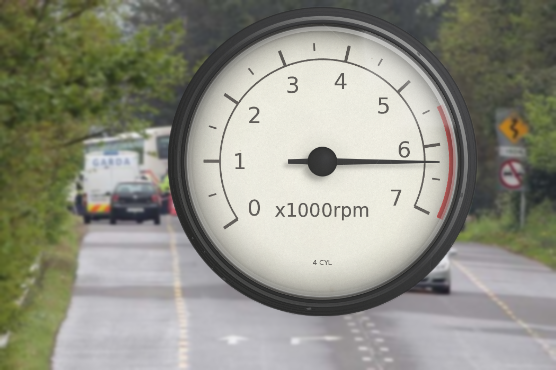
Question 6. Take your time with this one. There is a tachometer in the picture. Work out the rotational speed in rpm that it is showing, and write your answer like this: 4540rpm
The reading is 6250rpm
